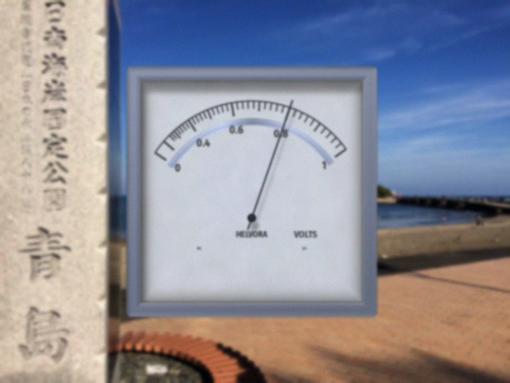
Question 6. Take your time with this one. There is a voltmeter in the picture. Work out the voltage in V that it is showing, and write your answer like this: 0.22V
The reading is 0.8V
